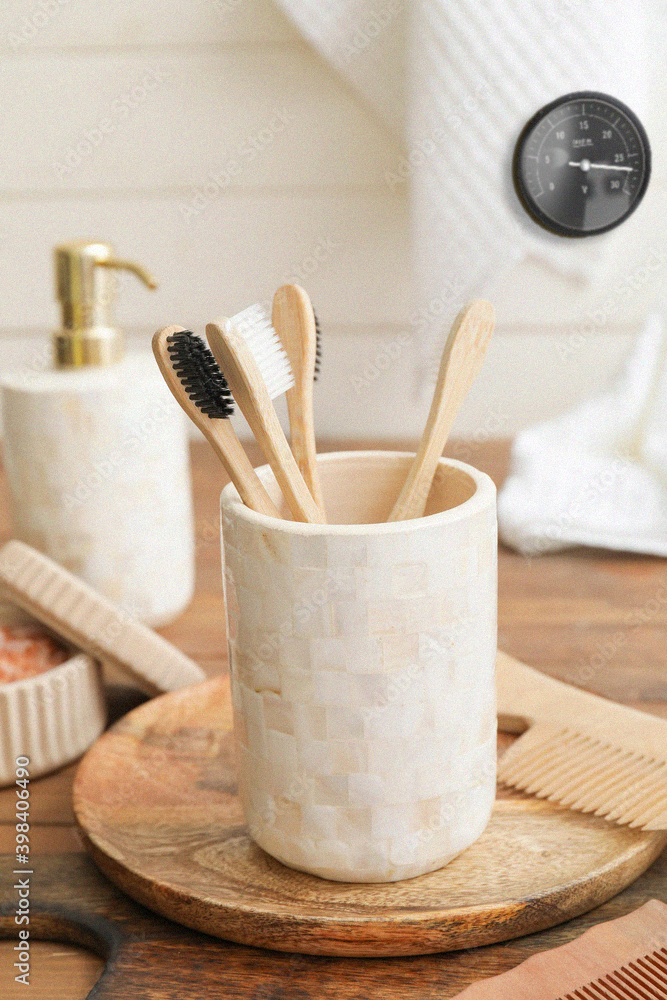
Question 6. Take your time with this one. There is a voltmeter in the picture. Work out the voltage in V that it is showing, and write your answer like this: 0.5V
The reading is 27V
